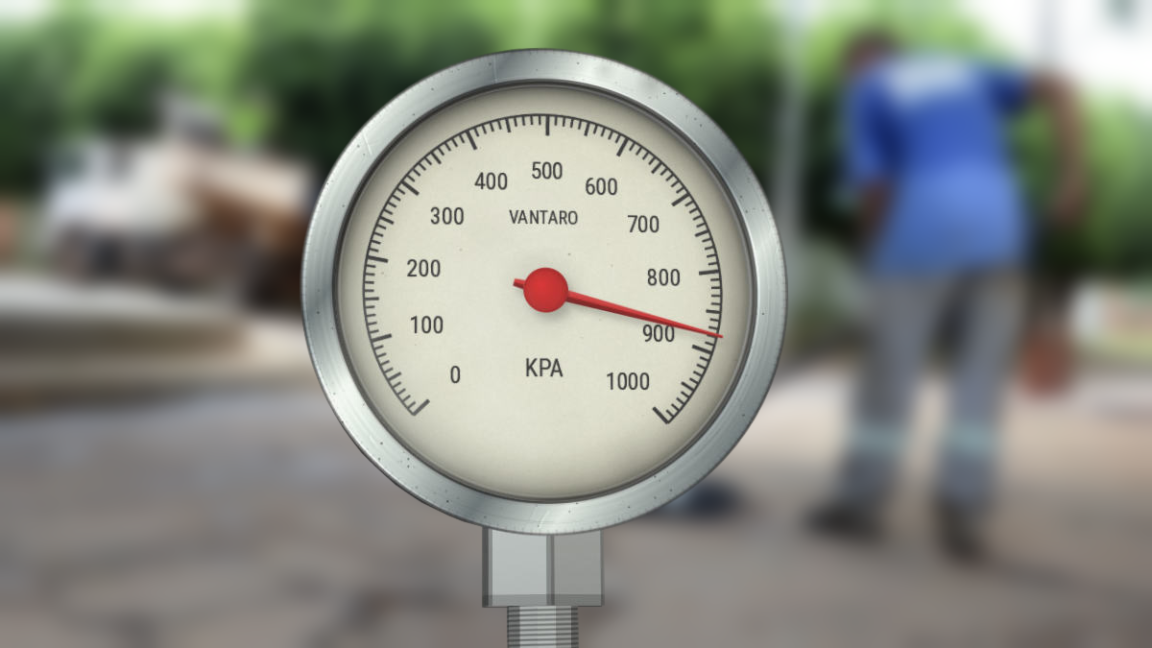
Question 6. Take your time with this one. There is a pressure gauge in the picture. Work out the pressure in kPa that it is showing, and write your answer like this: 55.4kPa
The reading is 880kPa
